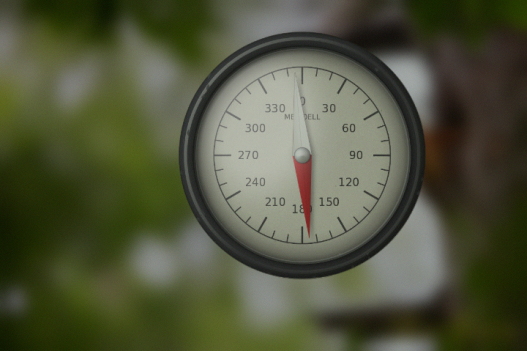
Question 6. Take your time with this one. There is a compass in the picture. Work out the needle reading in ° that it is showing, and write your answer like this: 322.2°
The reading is 175°
